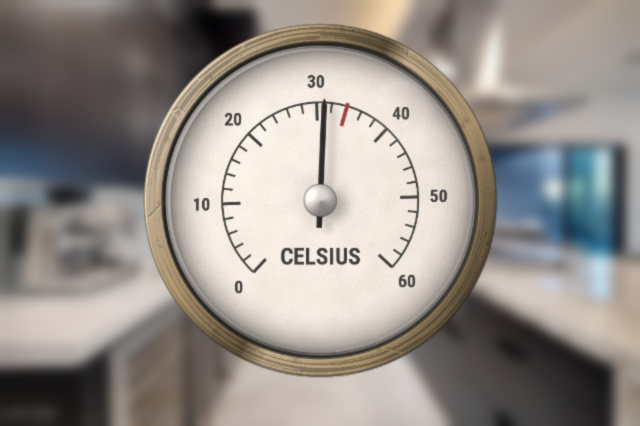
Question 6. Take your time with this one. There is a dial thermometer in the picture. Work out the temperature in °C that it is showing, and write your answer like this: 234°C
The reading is 31°C
